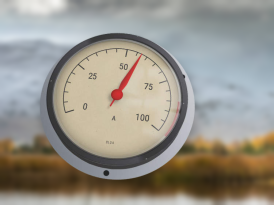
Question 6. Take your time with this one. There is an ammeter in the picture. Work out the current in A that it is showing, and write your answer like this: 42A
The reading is 57.5A
